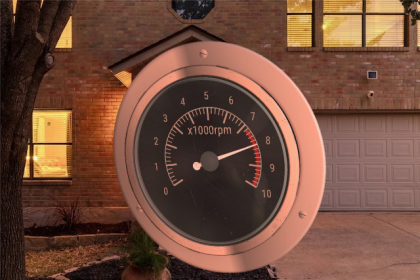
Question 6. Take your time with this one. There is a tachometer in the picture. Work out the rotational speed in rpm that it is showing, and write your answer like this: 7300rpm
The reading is 8000rpm
